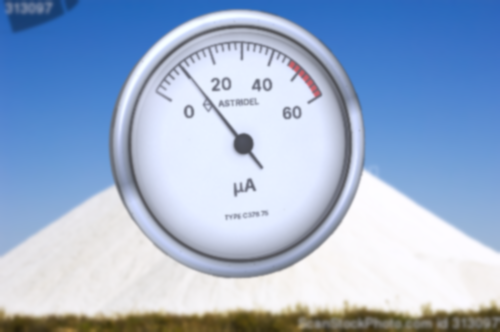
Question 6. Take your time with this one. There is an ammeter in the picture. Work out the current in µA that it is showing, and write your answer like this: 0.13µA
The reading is 10µA
